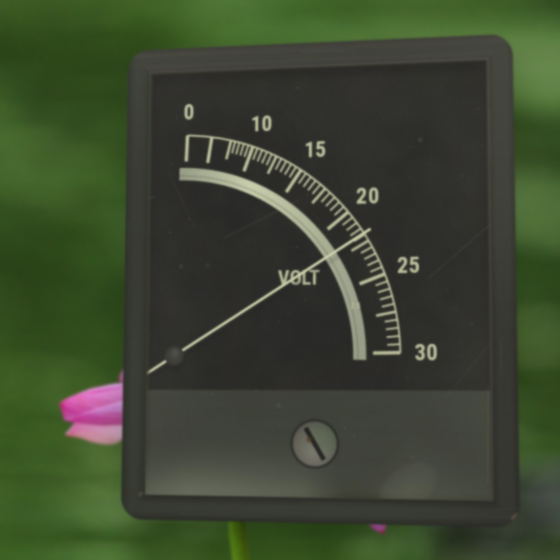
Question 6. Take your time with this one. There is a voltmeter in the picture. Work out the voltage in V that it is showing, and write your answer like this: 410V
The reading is 22V
